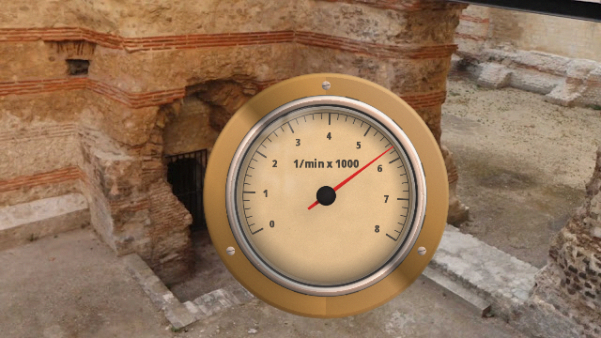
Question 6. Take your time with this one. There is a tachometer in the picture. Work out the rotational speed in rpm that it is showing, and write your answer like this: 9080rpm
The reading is 5700rpm
